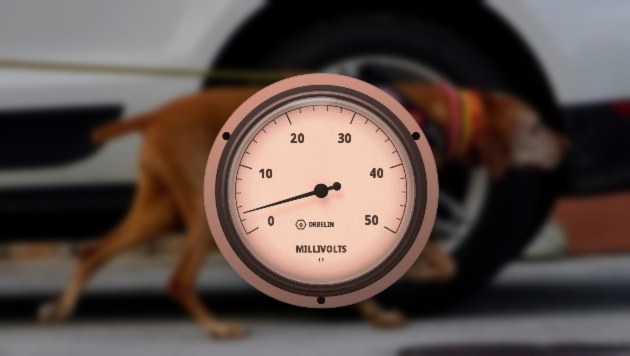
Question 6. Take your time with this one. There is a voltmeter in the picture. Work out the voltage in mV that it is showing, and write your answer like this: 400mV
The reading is 3mV
